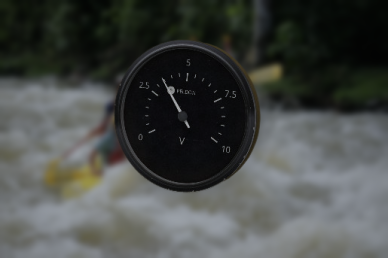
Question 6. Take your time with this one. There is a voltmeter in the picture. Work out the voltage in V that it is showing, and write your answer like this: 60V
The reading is 3.5V
